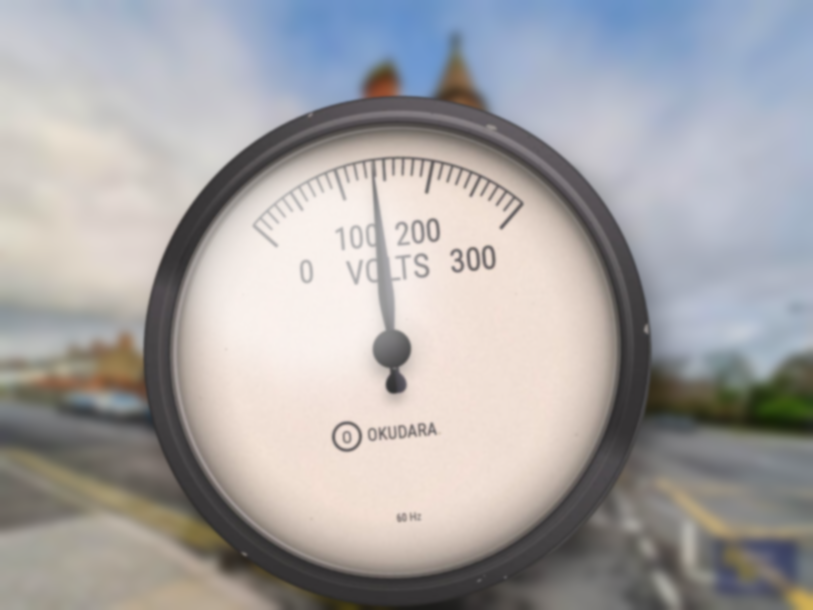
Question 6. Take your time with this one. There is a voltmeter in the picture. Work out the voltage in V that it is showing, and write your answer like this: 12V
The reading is 140V
